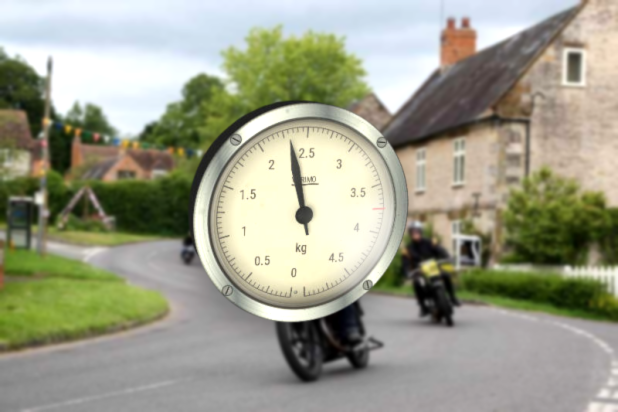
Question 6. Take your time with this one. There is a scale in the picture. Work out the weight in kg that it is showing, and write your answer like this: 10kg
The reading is 2.3kg
